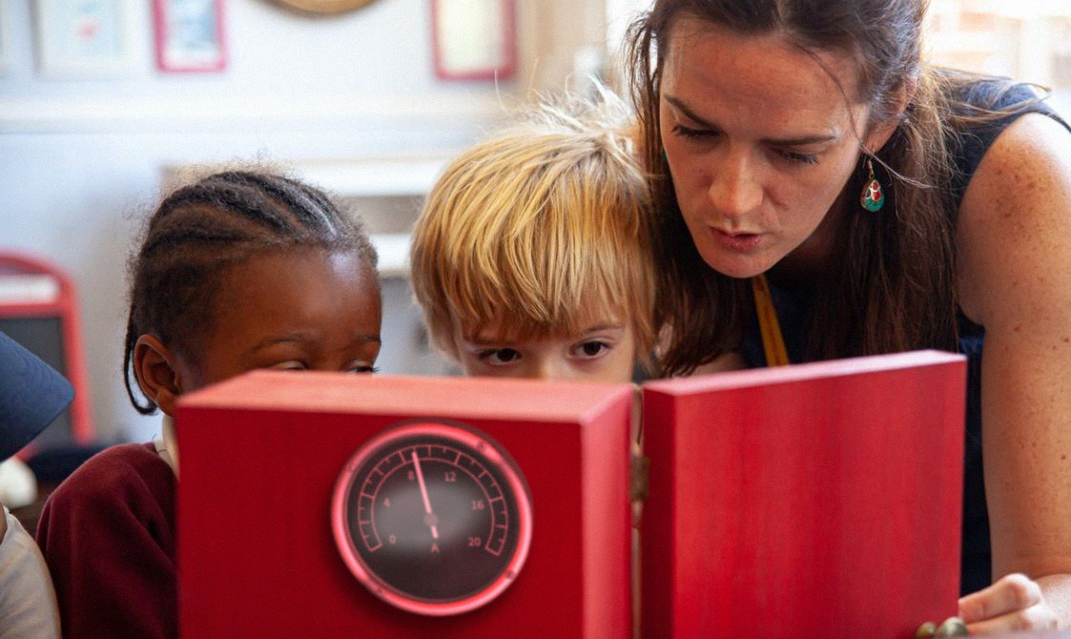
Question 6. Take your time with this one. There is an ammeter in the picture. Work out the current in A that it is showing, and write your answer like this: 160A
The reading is 9A
